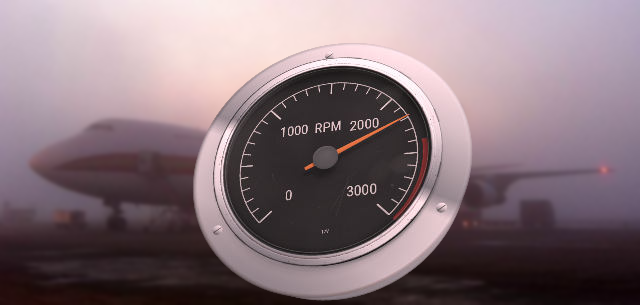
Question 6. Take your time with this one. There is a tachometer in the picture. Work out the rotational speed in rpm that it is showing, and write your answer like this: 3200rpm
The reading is 2200rpm
